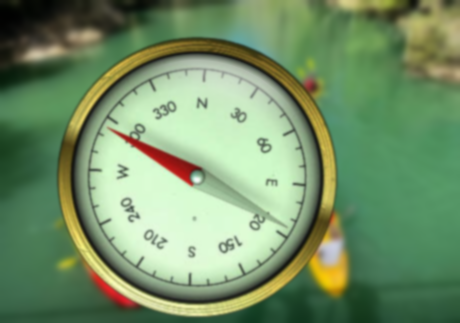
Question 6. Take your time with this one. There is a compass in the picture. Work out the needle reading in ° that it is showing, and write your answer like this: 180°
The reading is 295°
